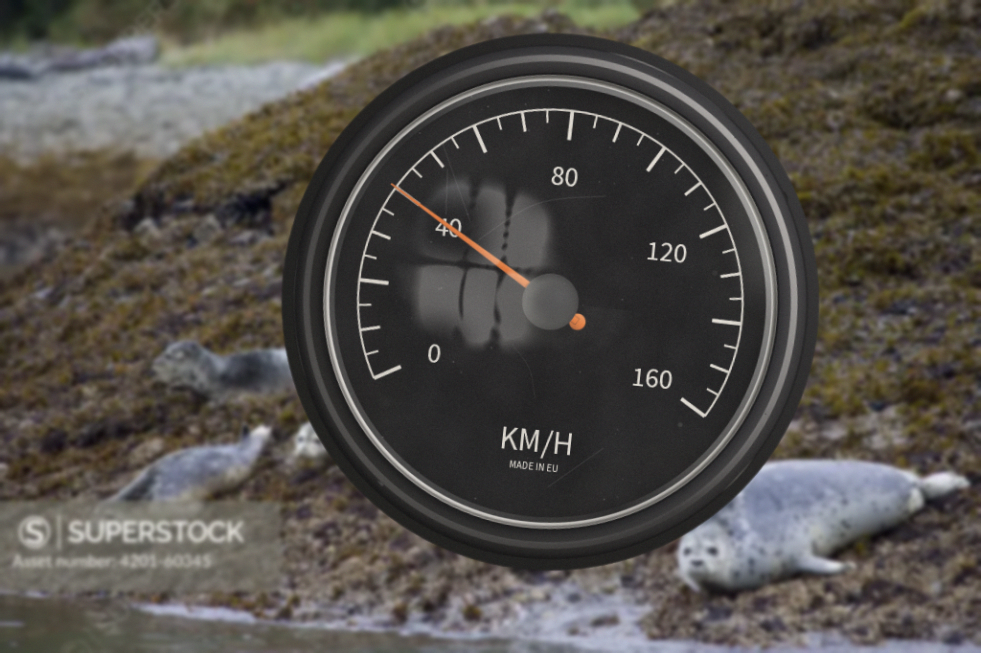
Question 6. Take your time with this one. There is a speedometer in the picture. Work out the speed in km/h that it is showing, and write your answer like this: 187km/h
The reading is 40km/h
